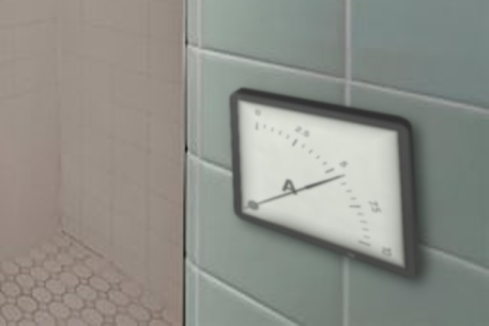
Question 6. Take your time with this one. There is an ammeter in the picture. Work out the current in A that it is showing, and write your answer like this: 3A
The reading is 5.5A
